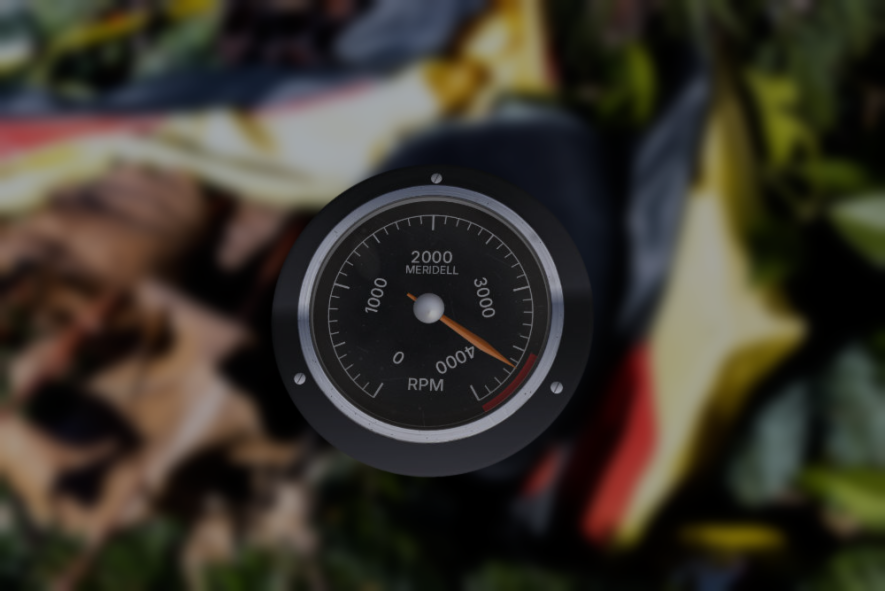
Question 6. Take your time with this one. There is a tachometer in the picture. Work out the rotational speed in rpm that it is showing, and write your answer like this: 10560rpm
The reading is 3650rpm
